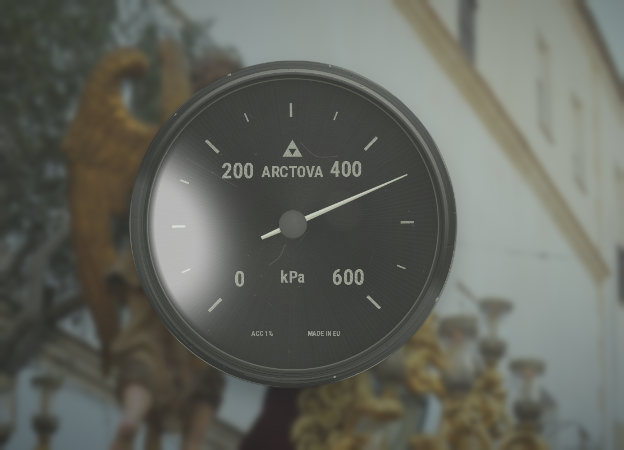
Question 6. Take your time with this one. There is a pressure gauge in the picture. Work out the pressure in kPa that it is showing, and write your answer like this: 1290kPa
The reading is 450kPa
